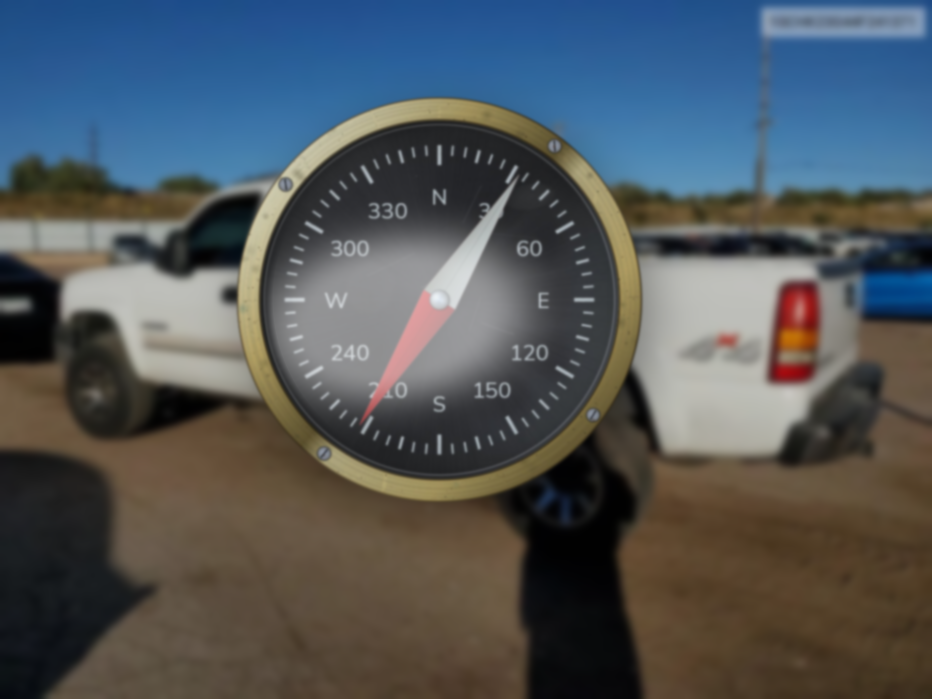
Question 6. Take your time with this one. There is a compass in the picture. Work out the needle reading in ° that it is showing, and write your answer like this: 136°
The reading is 212.5°
